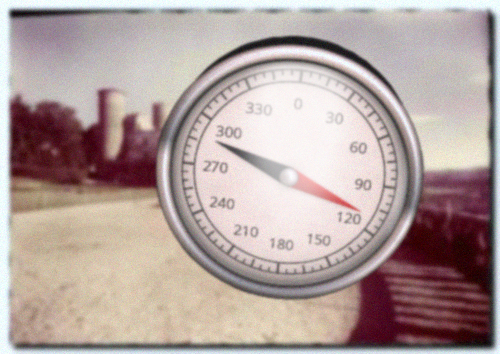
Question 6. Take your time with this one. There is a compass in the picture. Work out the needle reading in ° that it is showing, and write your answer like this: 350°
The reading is 110°
